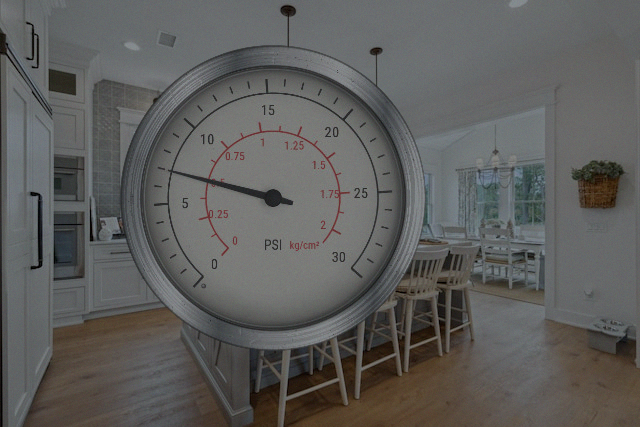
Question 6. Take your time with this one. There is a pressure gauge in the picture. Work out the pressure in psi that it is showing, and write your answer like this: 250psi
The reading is 7psi
